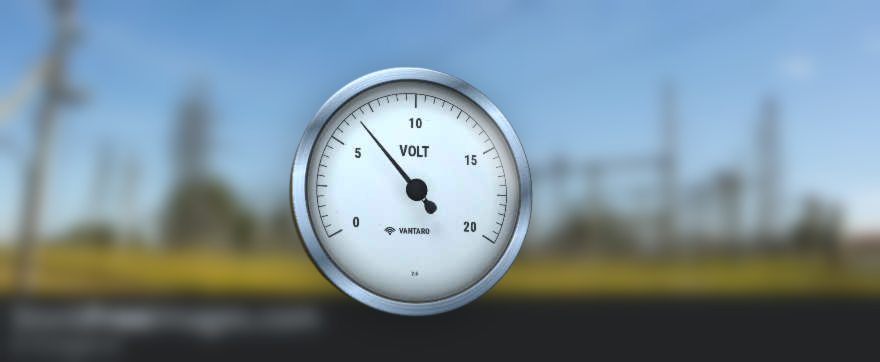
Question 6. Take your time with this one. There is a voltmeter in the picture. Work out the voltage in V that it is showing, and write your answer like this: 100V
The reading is 6.5V
